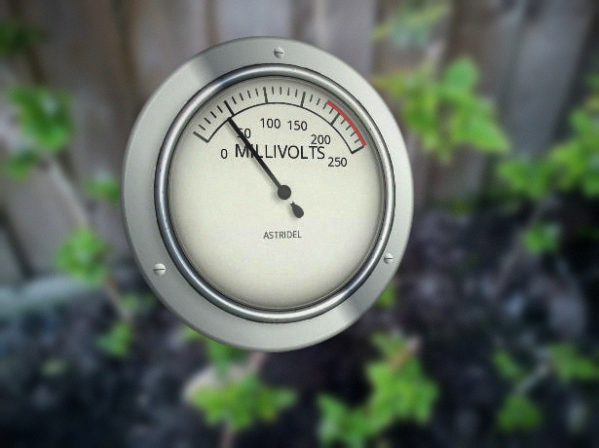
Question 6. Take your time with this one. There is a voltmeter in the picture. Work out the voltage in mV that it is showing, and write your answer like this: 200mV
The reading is 40mV
